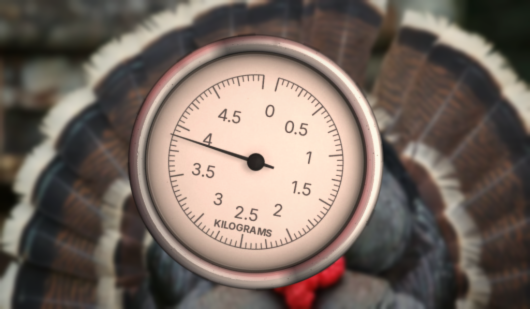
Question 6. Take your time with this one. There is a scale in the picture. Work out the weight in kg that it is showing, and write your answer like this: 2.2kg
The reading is 3.9kg
